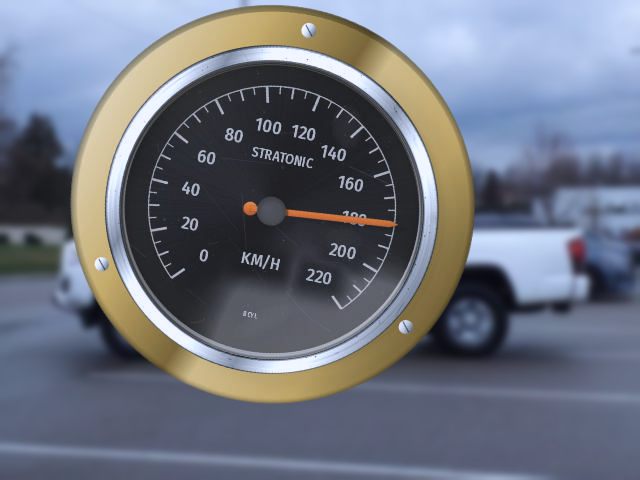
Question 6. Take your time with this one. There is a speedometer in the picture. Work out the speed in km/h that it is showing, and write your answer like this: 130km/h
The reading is 180km/h
